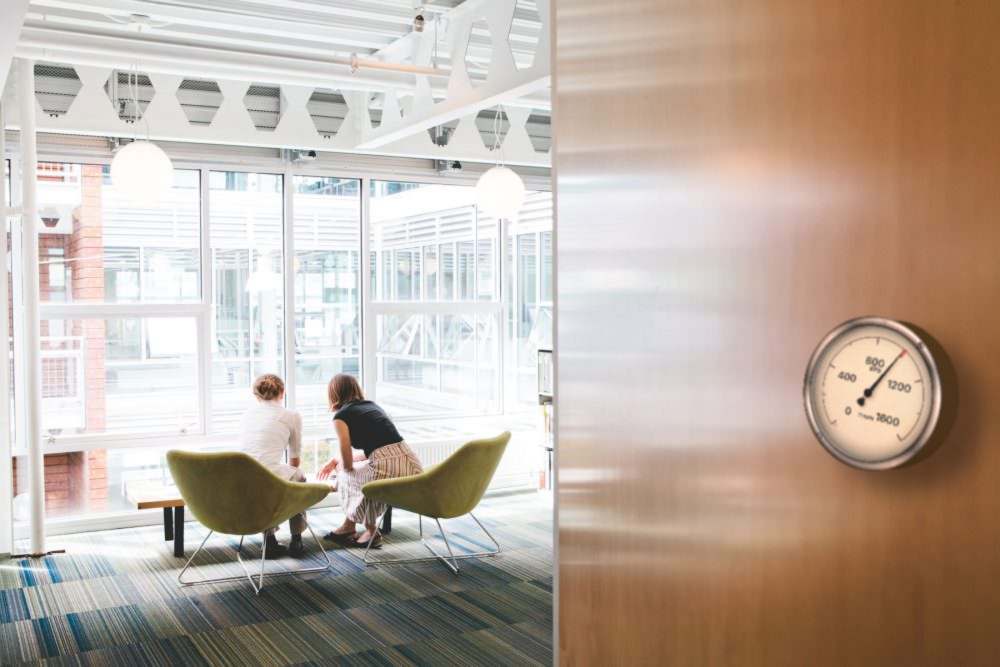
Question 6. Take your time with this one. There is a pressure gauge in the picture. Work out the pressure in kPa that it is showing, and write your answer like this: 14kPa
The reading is 1000kPa
